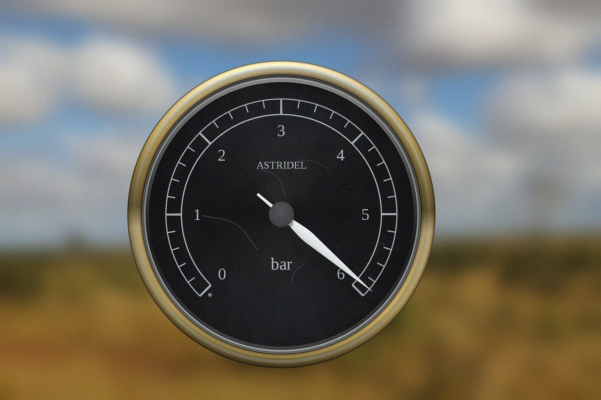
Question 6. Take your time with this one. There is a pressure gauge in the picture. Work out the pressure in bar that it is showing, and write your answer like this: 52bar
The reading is 5.9bar
